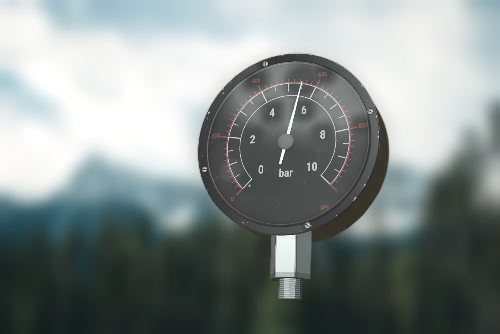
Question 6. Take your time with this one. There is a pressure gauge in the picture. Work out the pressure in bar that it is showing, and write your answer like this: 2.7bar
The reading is 5.5bar
